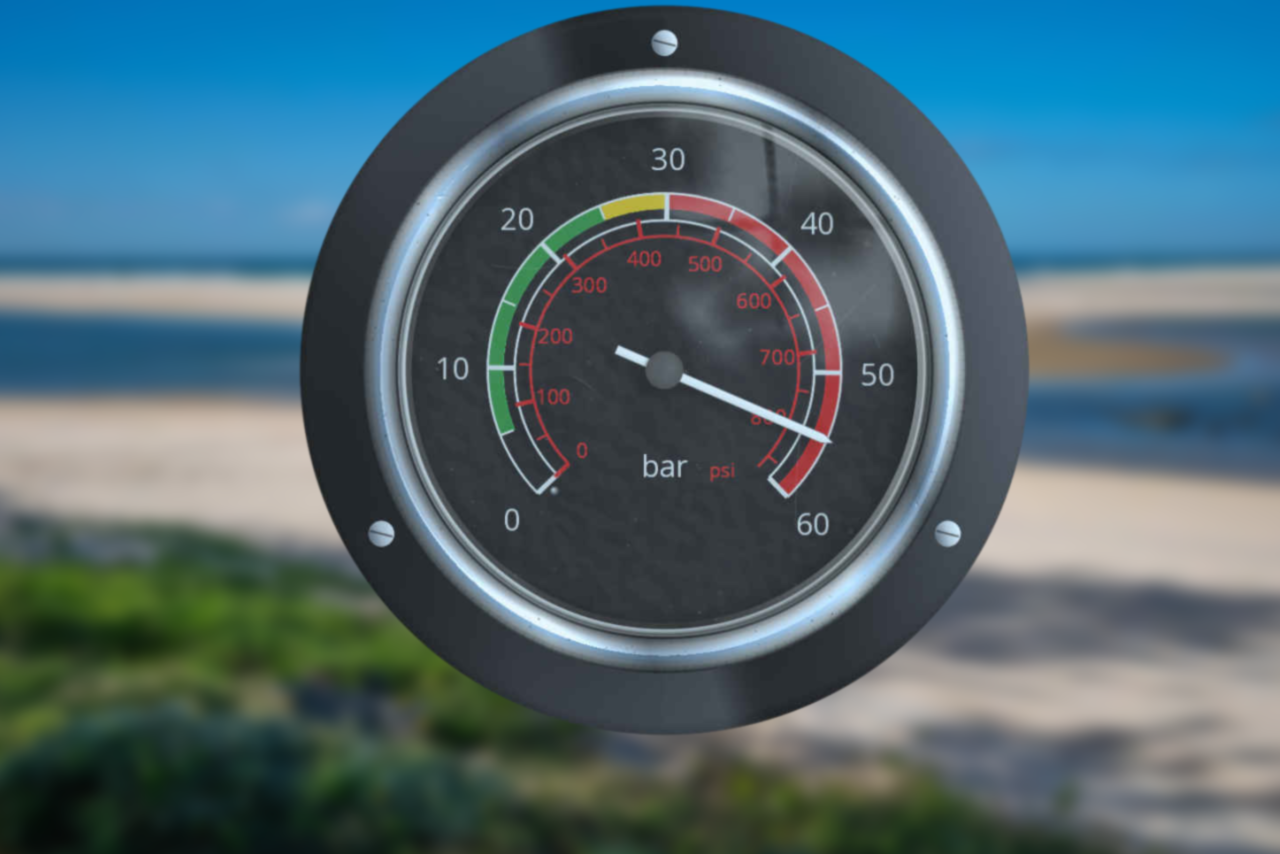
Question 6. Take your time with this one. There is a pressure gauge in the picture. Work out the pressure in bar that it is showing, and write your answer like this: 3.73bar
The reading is 55bar
